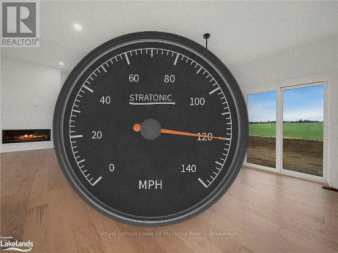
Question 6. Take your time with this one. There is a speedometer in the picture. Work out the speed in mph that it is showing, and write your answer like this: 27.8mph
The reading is 120mph
